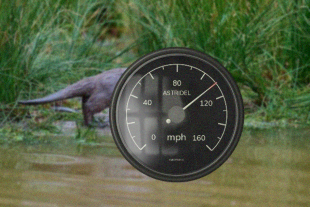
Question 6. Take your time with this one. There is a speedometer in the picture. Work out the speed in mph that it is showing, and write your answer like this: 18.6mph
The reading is 110mph
